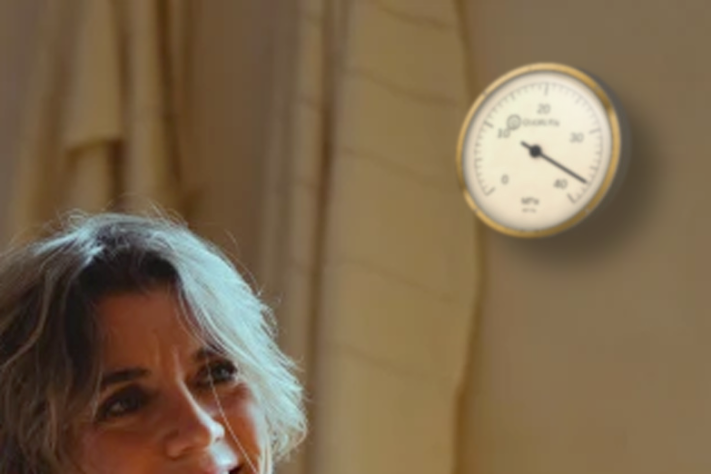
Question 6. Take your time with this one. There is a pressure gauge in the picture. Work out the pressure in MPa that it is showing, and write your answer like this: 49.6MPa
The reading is 37MPa
